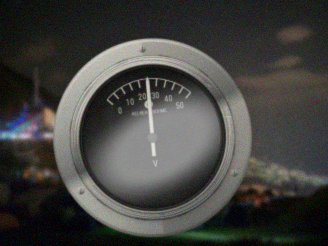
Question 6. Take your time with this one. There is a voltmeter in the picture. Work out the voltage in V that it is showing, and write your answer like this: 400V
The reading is 25V
